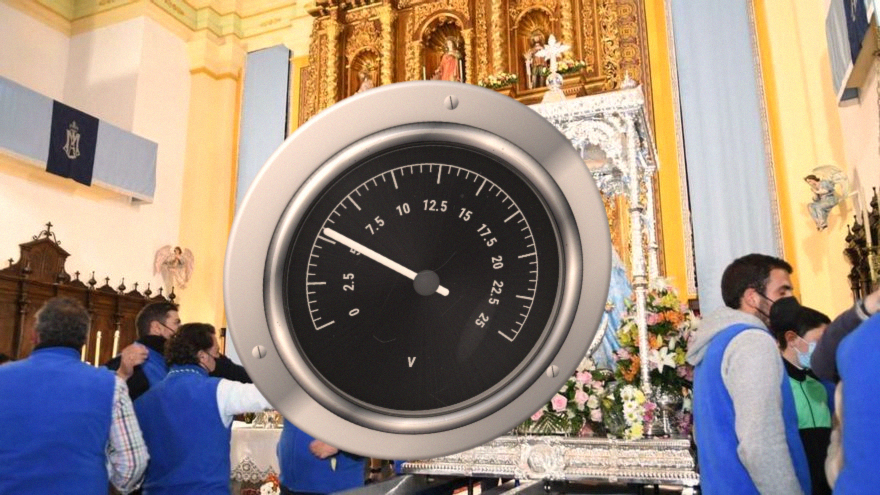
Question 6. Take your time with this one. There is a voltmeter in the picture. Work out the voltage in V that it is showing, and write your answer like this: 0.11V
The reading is 5.5V
